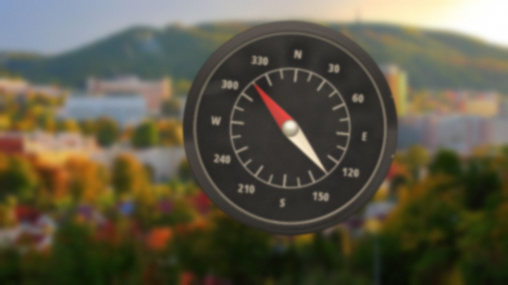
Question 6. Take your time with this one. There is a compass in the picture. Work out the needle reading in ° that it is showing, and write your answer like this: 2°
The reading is 315°
